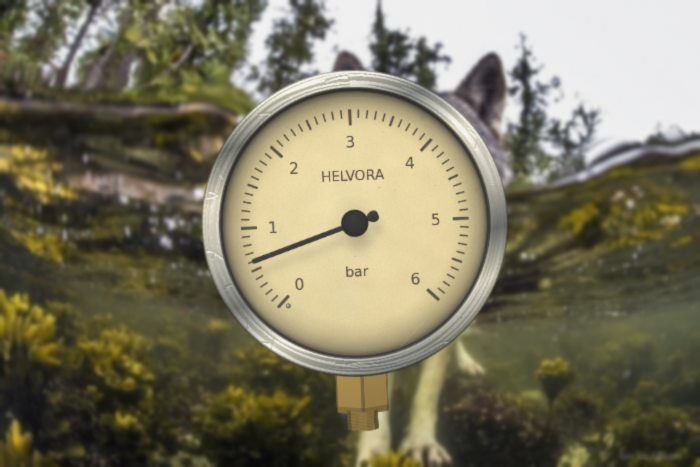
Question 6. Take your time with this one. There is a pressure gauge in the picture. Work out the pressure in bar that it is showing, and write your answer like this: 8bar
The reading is 0.6bar
